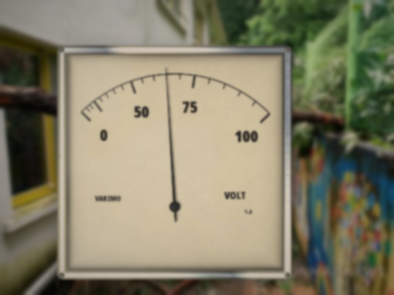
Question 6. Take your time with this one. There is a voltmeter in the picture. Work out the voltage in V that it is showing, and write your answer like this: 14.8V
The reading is 65V
